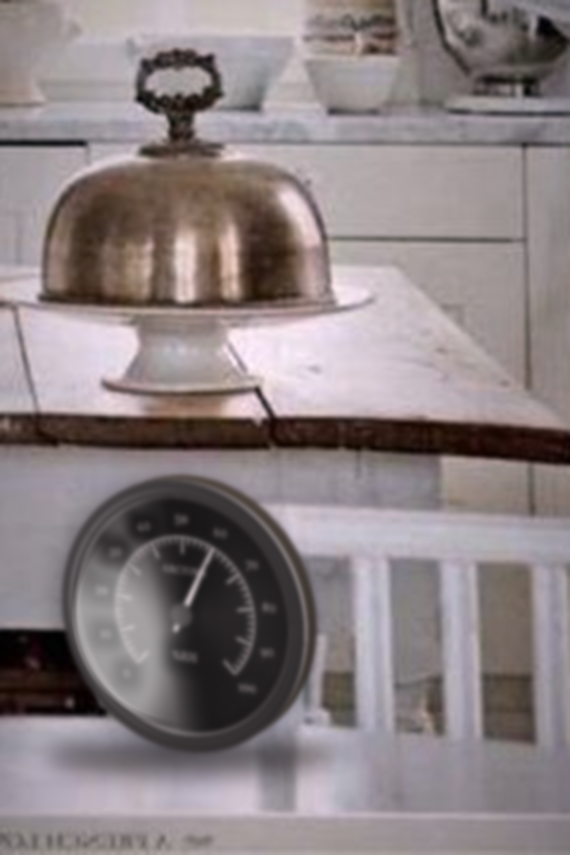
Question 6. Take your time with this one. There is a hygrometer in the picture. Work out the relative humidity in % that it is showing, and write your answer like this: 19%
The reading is 60%
